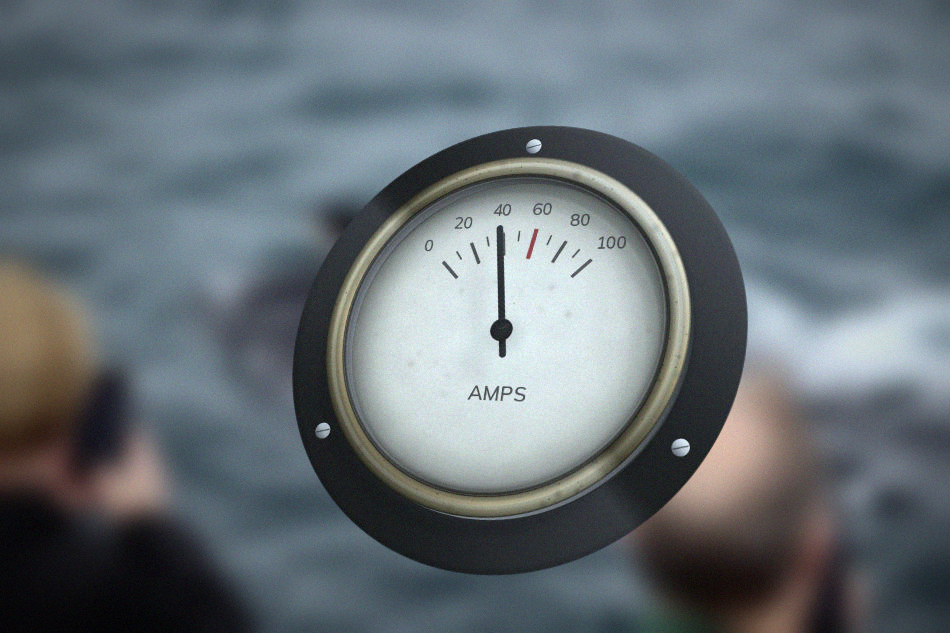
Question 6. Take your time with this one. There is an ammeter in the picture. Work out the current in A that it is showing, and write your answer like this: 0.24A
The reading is 40A
